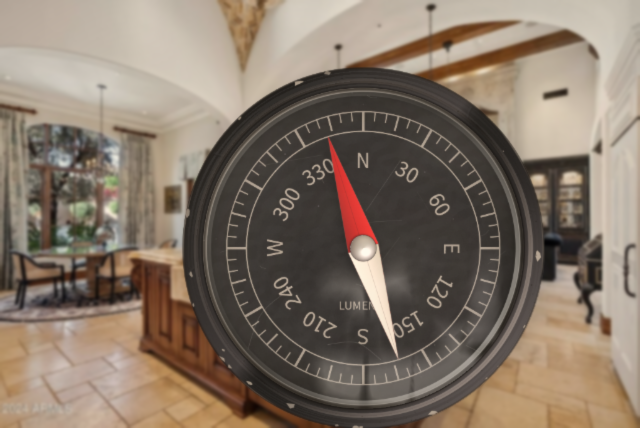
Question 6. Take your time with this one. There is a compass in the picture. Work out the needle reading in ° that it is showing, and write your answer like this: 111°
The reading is 342.5°
